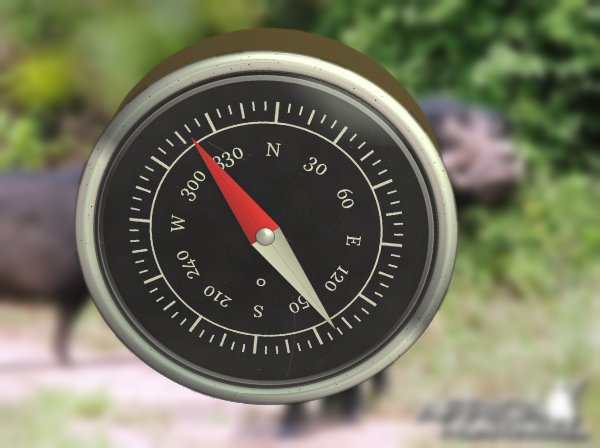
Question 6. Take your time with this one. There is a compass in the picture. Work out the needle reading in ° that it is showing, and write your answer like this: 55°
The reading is 320°
